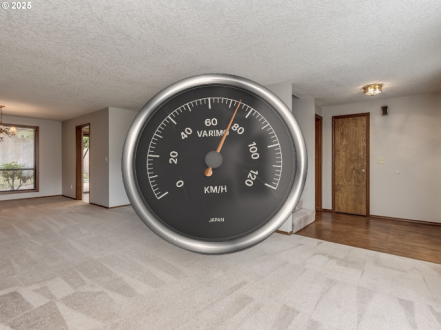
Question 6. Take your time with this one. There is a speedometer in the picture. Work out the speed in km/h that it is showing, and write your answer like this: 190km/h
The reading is 74km/h
